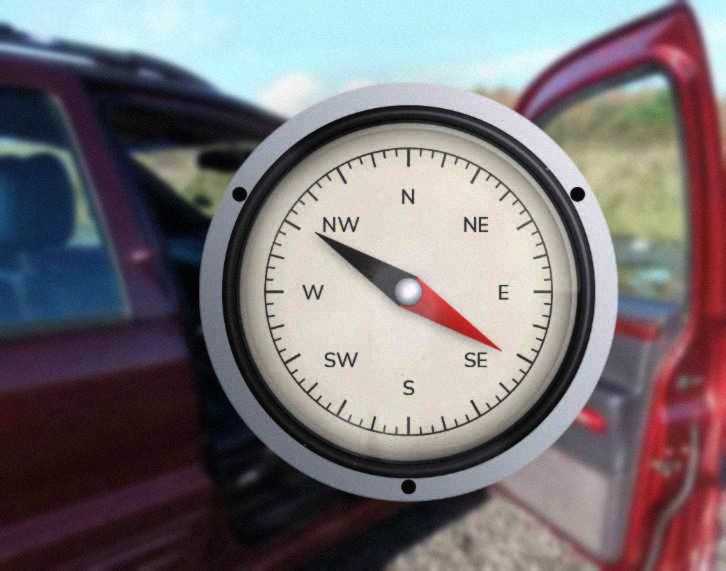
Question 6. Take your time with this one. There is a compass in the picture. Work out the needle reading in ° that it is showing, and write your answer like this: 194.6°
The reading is 122.5°
